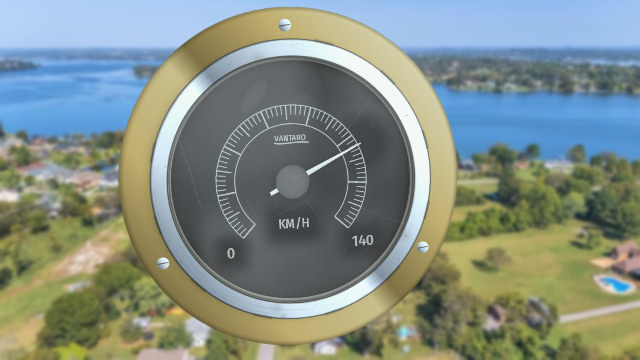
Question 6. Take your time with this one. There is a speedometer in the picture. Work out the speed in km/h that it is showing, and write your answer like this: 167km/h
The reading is 104km/h
